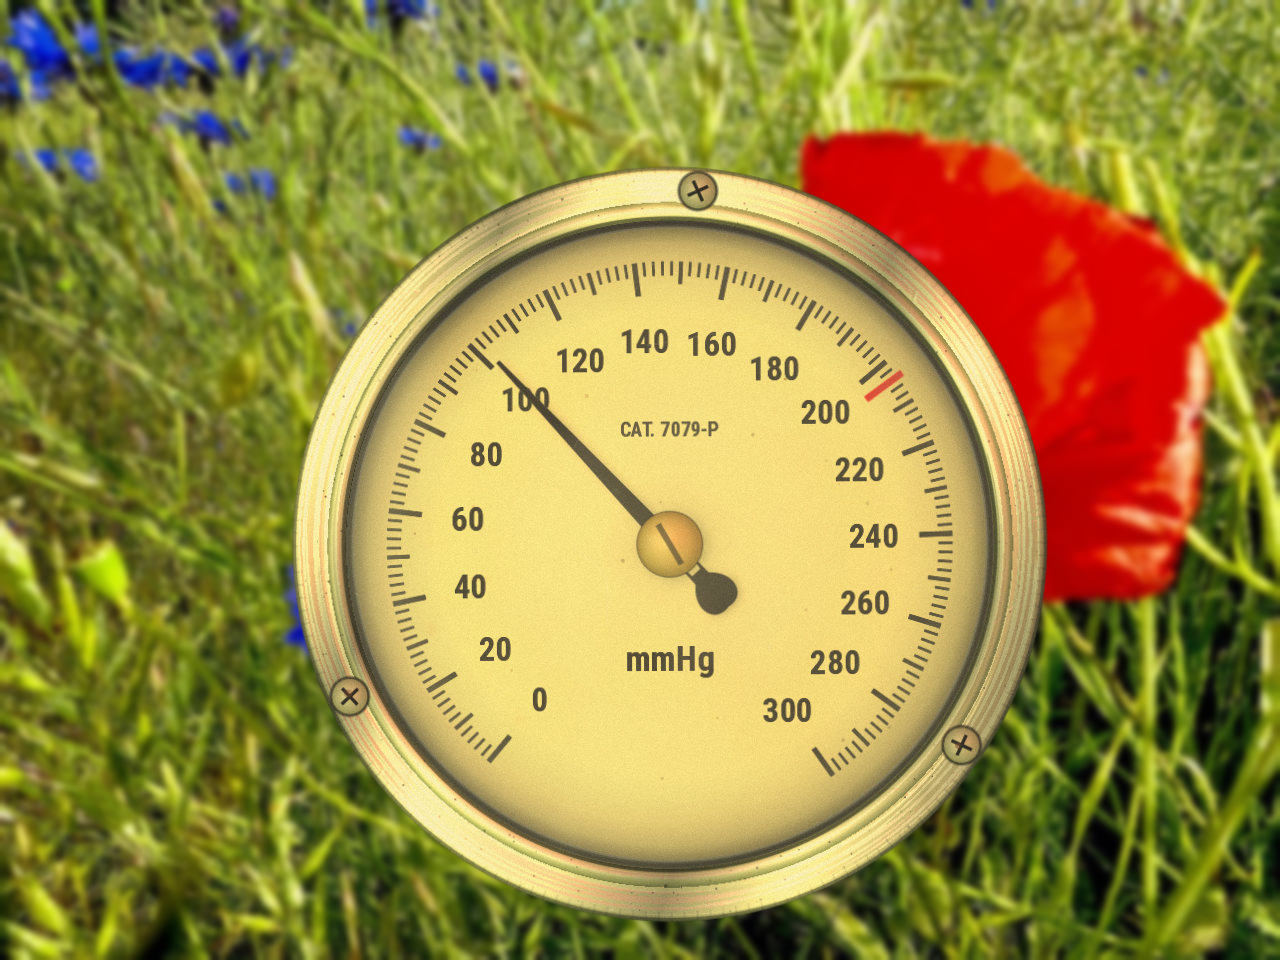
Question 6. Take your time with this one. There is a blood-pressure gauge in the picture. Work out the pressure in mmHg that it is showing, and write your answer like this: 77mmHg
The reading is 102mmHg
